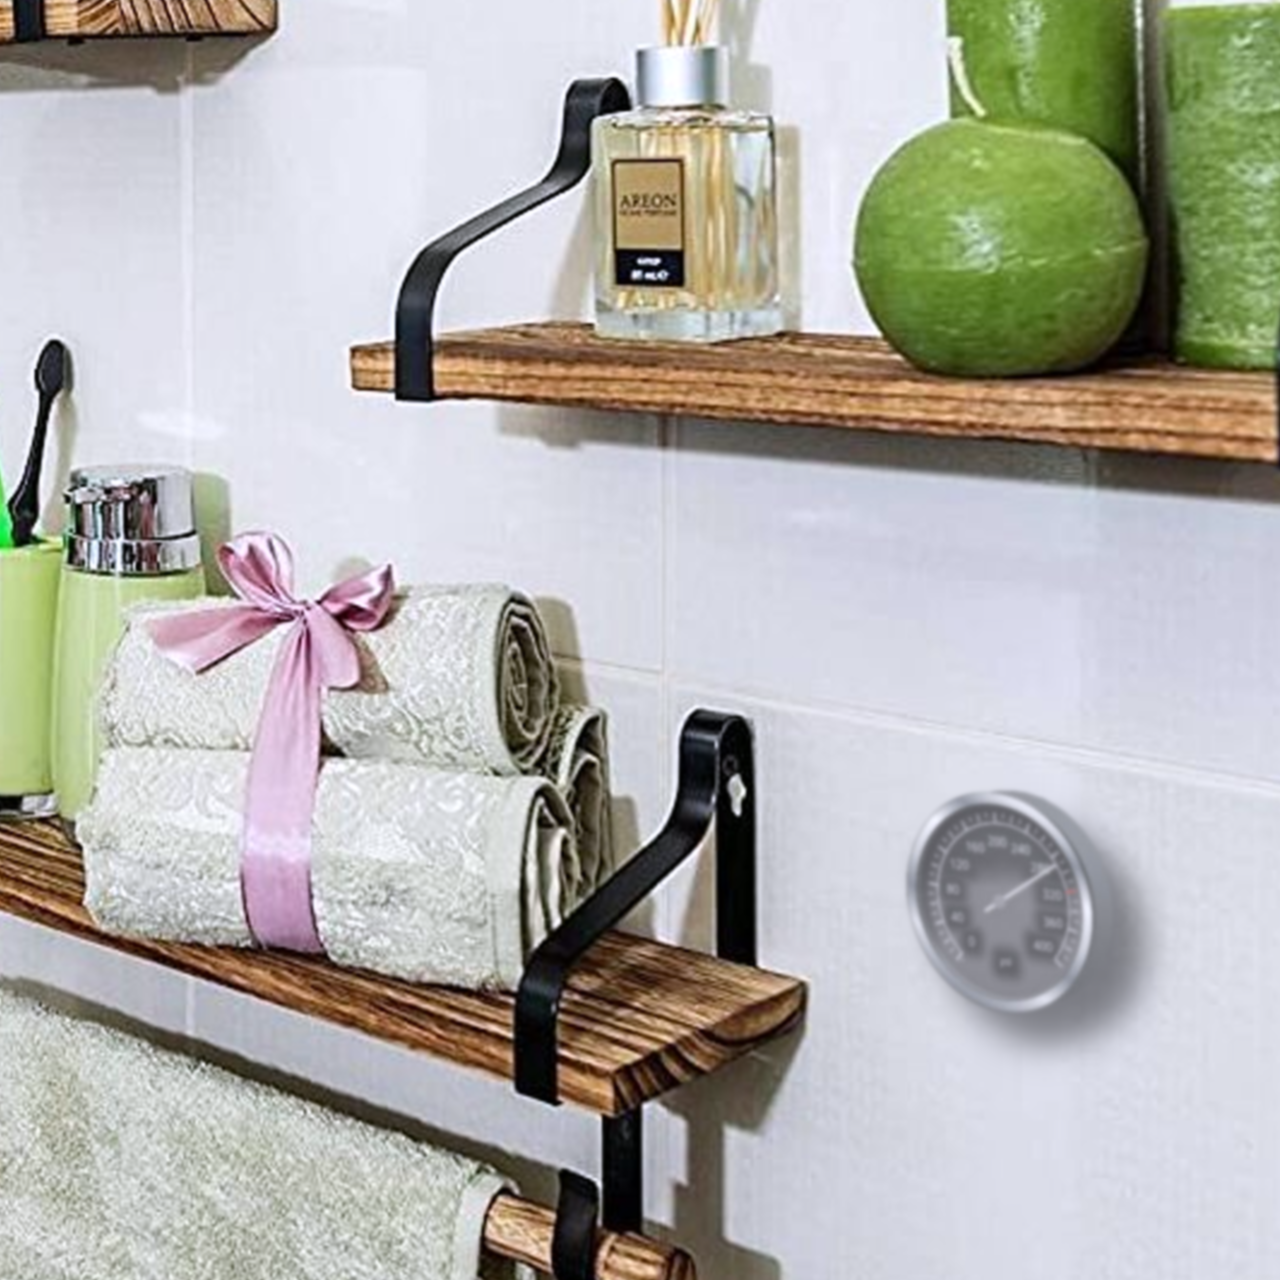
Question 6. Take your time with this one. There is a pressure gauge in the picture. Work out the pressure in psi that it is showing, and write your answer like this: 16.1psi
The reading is 290psi
